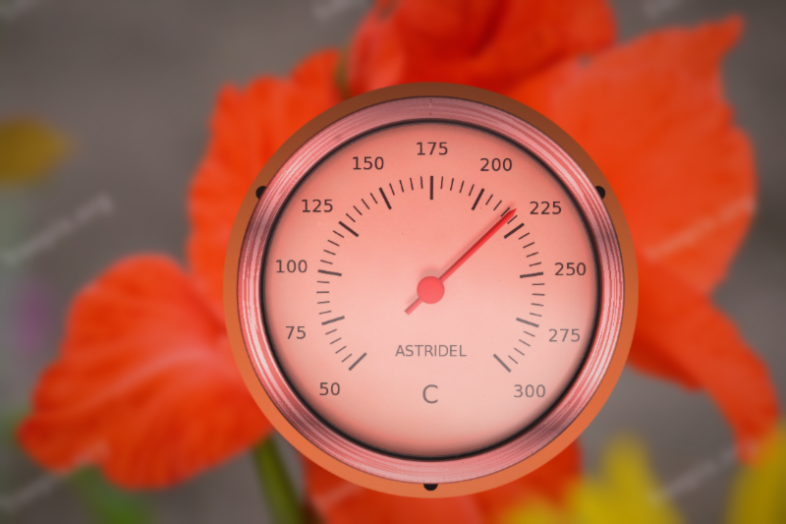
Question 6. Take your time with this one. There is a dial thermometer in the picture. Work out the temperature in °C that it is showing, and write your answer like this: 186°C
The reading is 217.5°C
